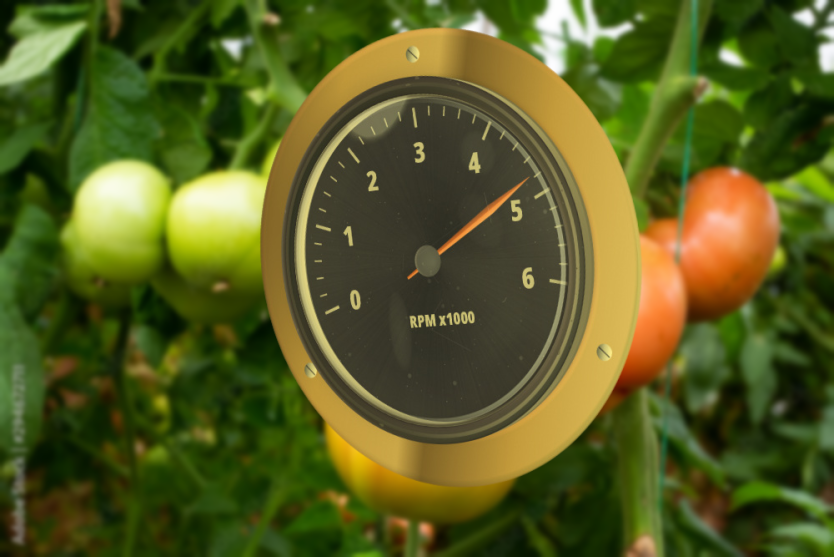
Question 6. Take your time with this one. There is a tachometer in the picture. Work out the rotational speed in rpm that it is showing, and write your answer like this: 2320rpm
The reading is 4800rpm
